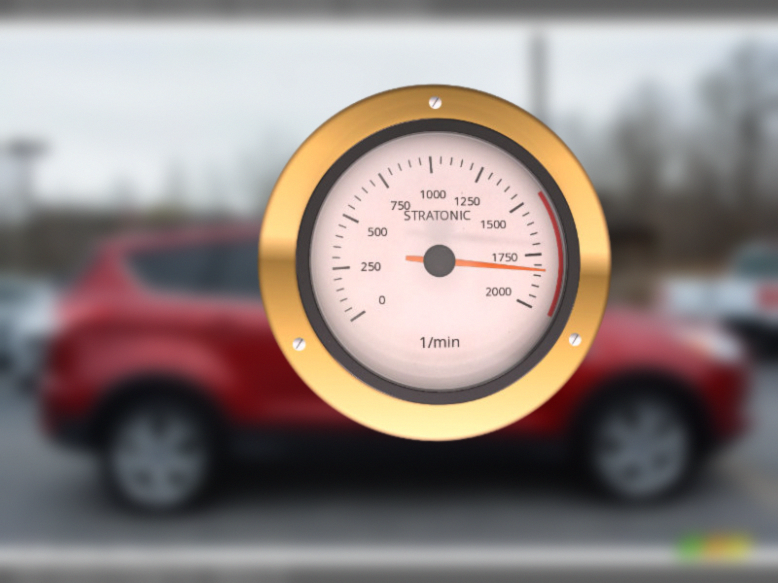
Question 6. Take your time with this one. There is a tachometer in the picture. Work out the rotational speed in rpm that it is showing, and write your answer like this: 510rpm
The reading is 1825rpm
